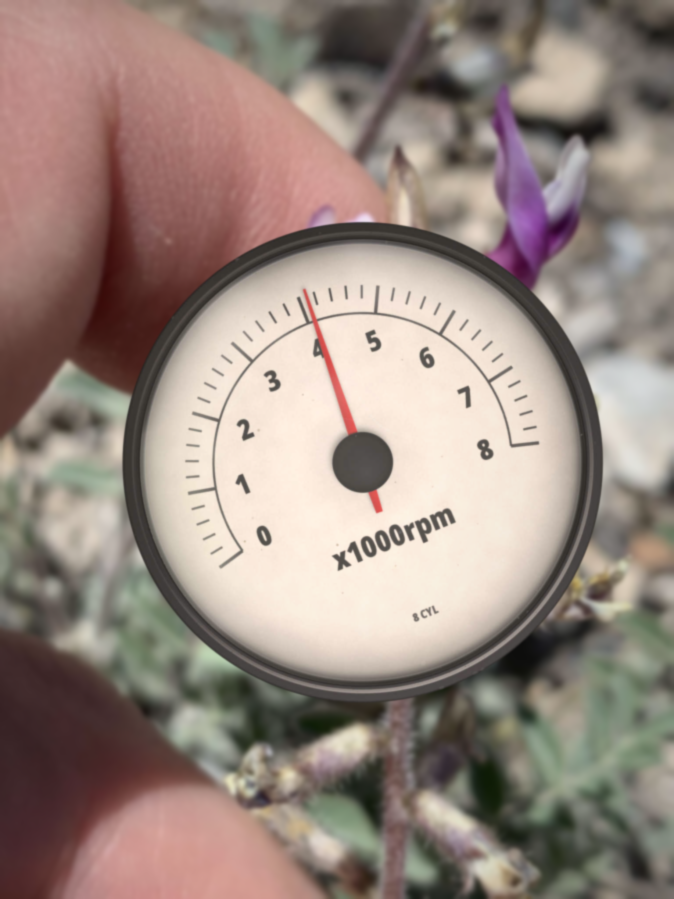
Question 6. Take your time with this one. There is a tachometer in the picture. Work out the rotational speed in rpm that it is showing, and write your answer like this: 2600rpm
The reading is 4100rpm
